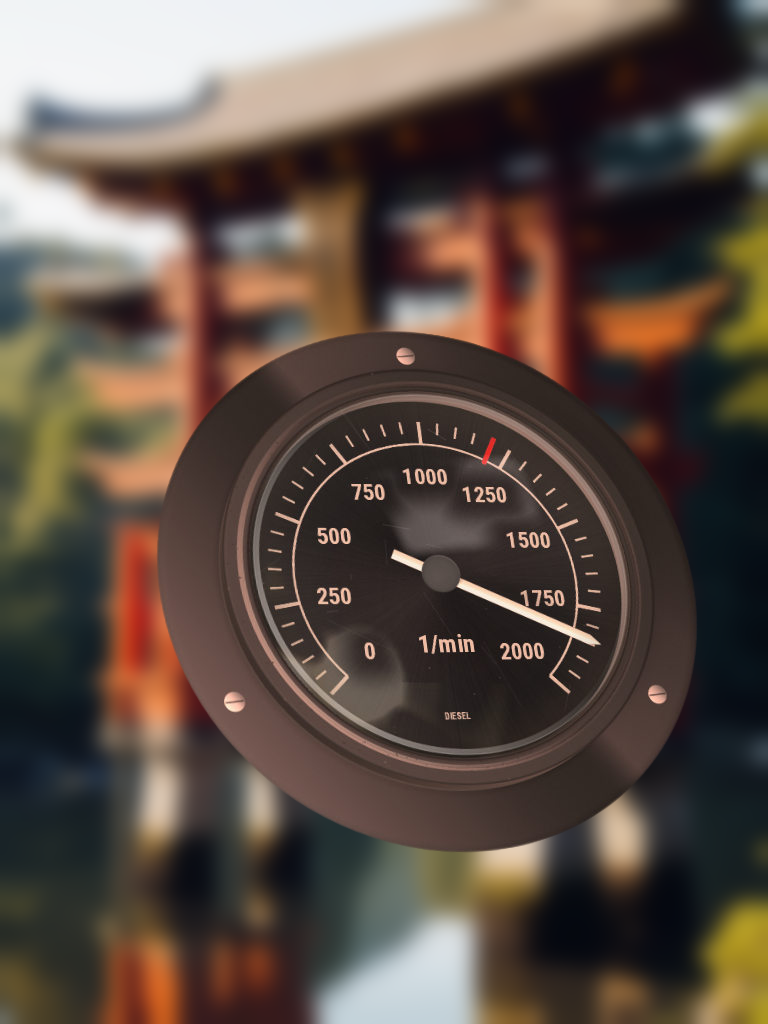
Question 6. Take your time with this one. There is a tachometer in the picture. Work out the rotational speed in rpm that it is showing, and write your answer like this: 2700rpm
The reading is 1850rpm
